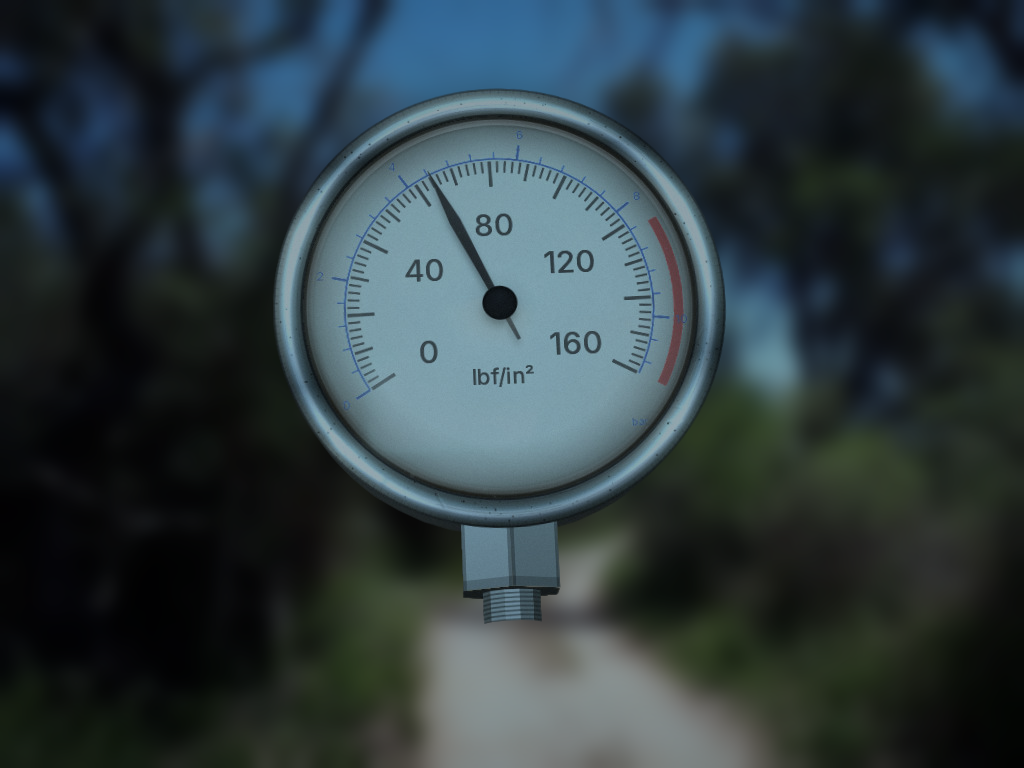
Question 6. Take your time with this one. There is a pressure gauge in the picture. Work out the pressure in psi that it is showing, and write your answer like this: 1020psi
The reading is 64psi
